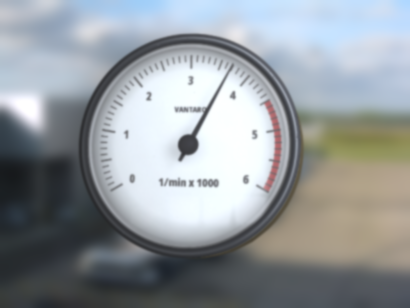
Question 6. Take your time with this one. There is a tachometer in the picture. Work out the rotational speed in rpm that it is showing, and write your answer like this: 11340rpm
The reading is 3700rpm
